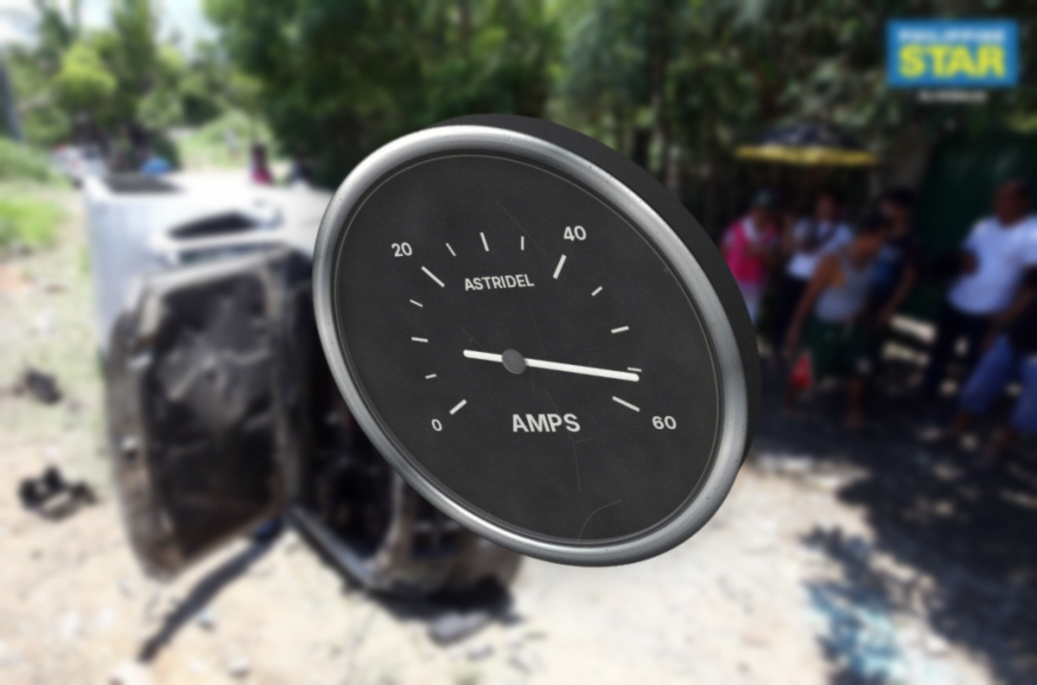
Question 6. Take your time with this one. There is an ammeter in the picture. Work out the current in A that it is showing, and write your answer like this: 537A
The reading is 55A
